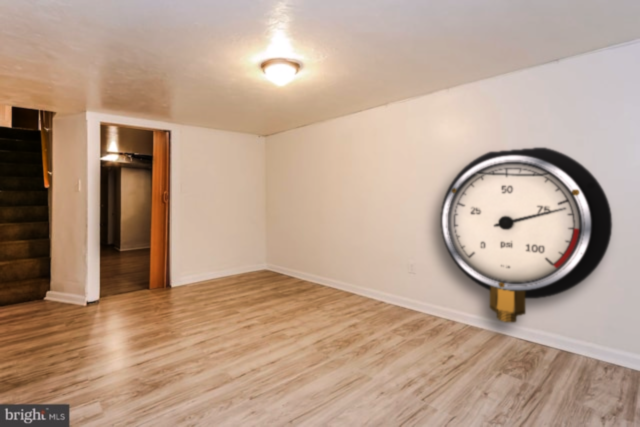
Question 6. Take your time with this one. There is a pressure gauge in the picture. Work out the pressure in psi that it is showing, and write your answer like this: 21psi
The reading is 77.5psi
